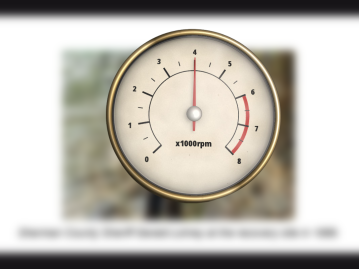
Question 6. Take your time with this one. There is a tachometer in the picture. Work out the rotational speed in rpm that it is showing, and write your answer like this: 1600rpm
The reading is 4000rpm
